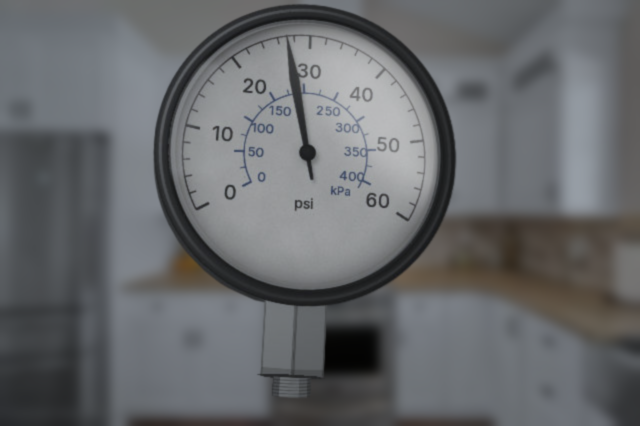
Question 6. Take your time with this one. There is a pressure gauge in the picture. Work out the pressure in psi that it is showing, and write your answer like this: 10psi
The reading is 27psi
